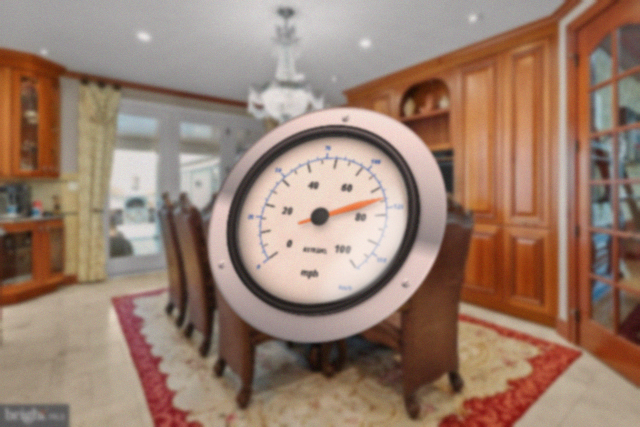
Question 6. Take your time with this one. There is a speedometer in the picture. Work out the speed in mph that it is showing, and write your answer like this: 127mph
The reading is 75mph
